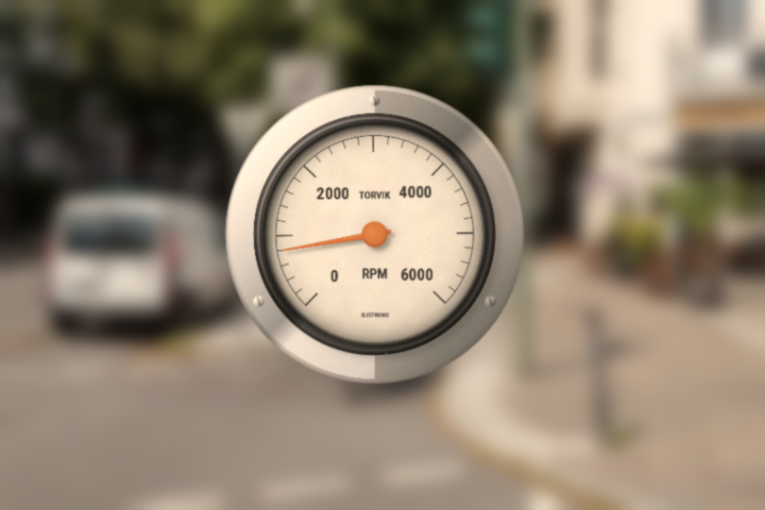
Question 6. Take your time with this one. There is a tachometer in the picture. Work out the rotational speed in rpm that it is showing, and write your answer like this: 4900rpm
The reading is 800rpm
